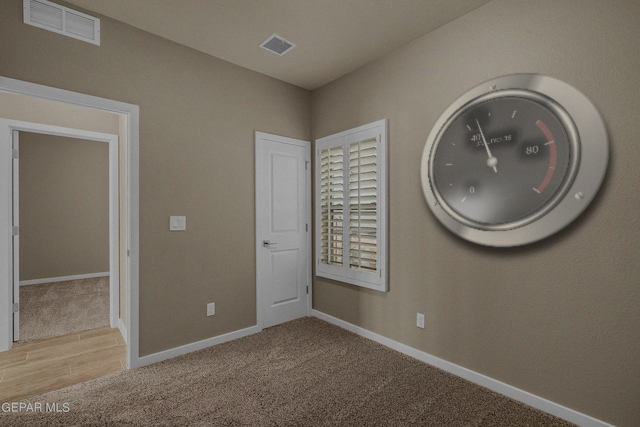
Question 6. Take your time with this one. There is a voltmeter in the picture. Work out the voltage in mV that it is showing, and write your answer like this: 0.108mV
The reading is 45mV
